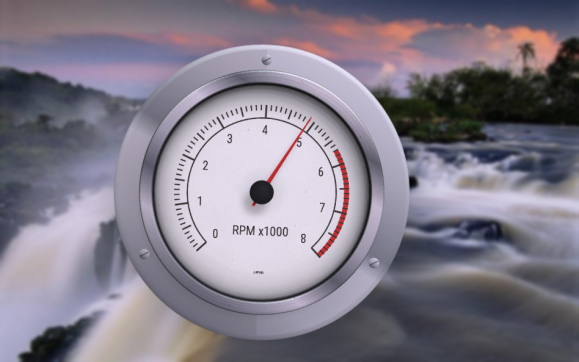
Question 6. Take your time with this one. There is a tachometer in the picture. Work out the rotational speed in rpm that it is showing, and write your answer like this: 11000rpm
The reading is 4900rpm
